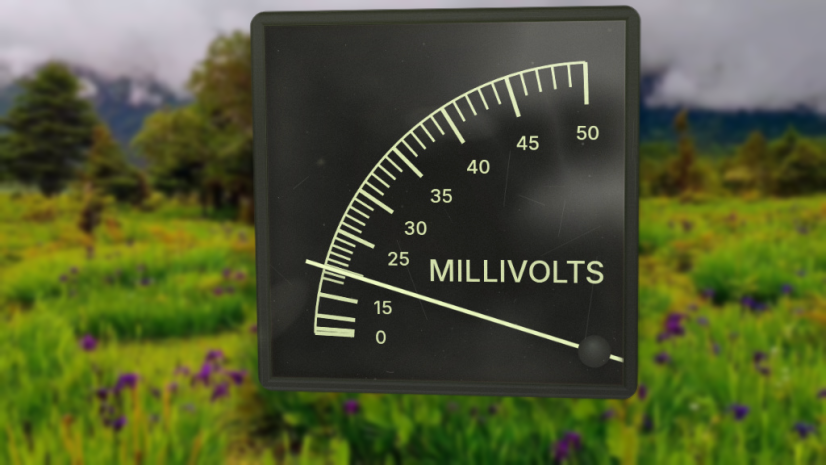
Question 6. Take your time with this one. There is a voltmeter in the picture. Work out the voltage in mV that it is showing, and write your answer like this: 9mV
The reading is 20mV
